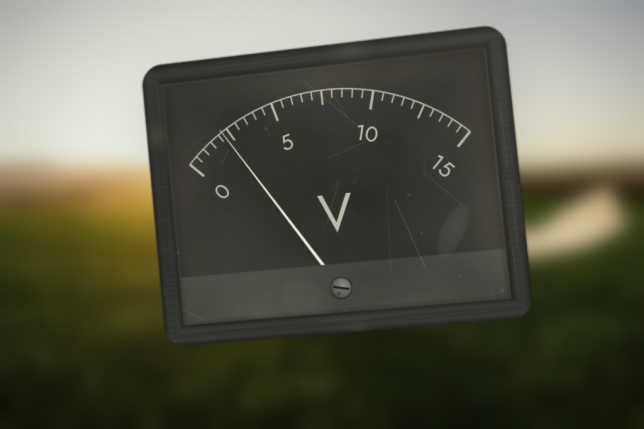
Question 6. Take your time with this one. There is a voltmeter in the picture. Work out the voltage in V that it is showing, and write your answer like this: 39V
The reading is 2.25V
